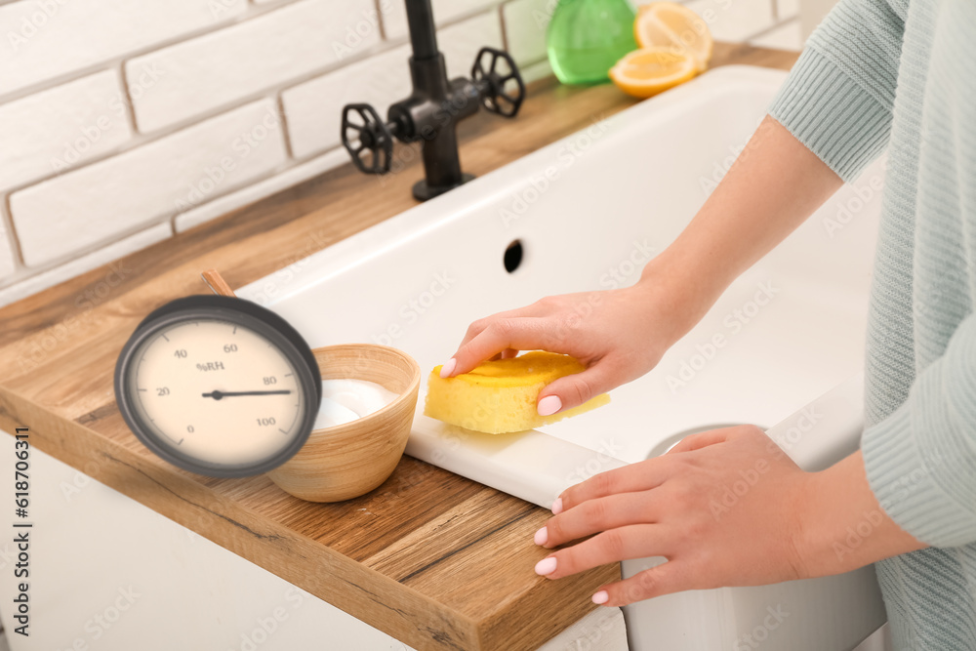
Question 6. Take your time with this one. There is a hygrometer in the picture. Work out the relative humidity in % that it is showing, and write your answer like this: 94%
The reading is 85%
